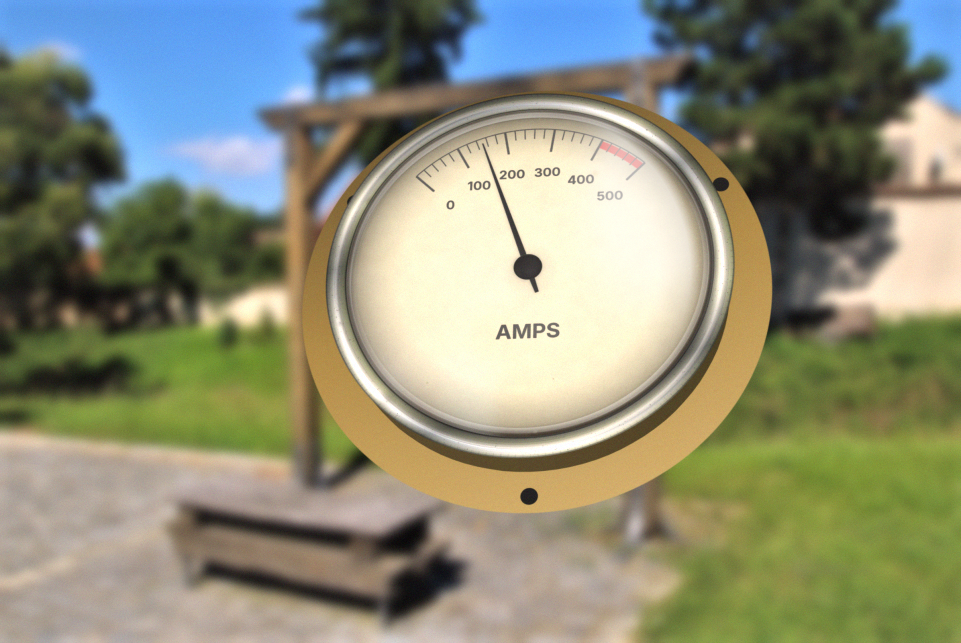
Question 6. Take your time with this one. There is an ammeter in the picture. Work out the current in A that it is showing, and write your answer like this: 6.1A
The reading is 150A
